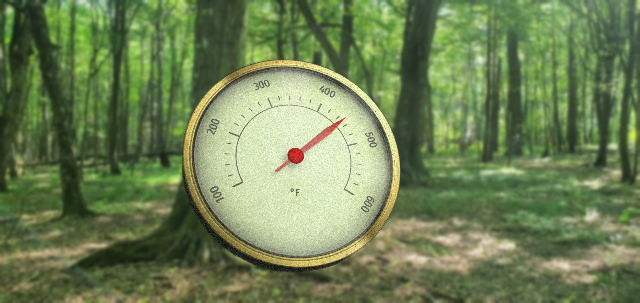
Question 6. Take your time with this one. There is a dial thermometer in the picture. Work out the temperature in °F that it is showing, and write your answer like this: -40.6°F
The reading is 450°F
